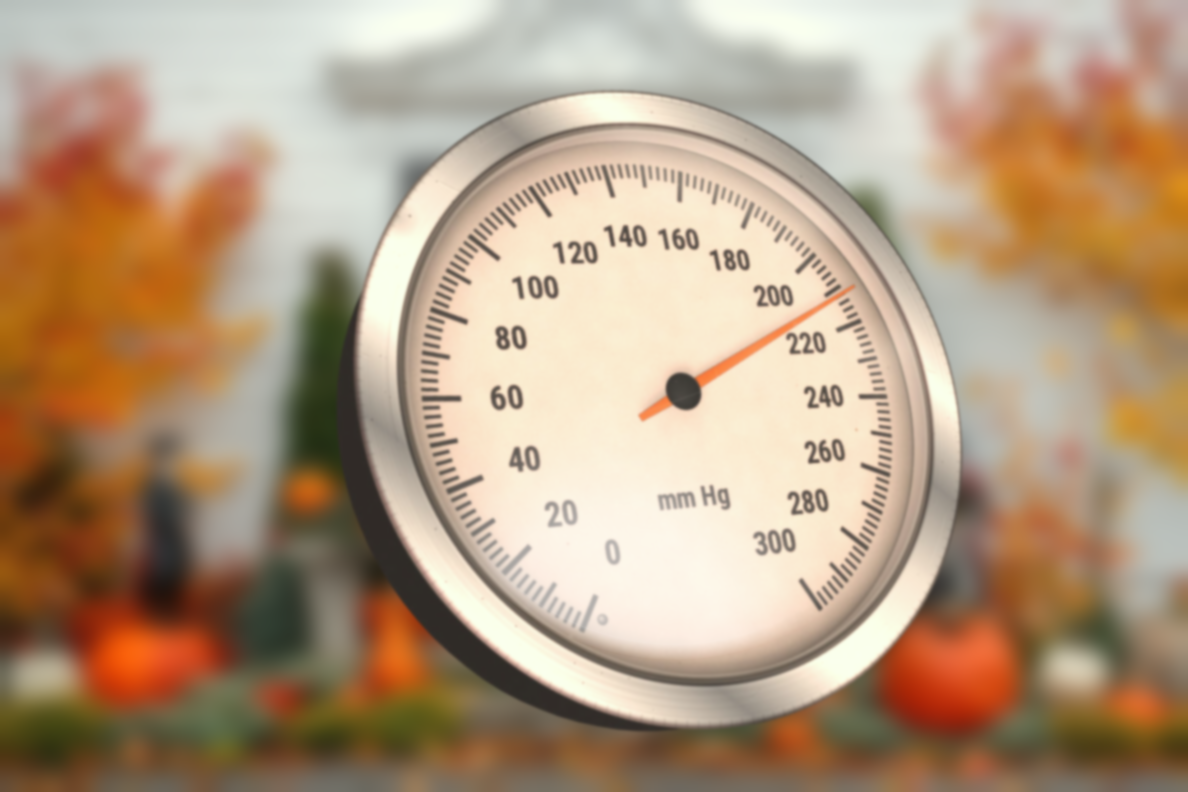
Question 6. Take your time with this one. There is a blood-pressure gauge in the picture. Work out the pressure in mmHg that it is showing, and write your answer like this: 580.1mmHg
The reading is 212mmHg
